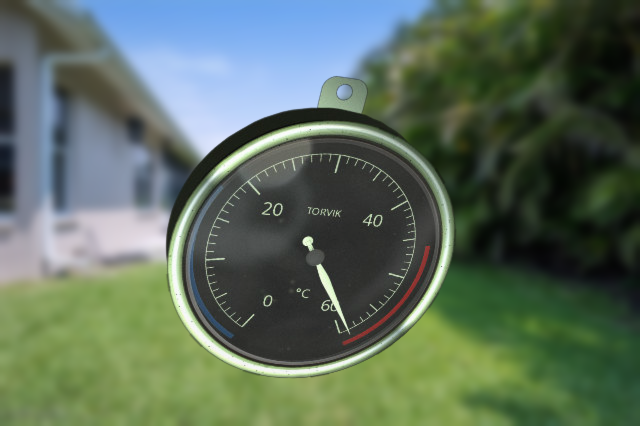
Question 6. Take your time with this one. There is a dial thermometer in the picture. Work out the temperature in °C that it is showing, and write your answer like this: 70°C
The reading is 59°C
